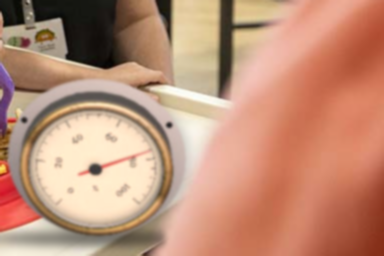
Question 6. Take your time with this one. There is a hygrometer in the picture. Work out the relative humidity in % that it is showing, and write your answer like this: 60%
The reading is 76%
